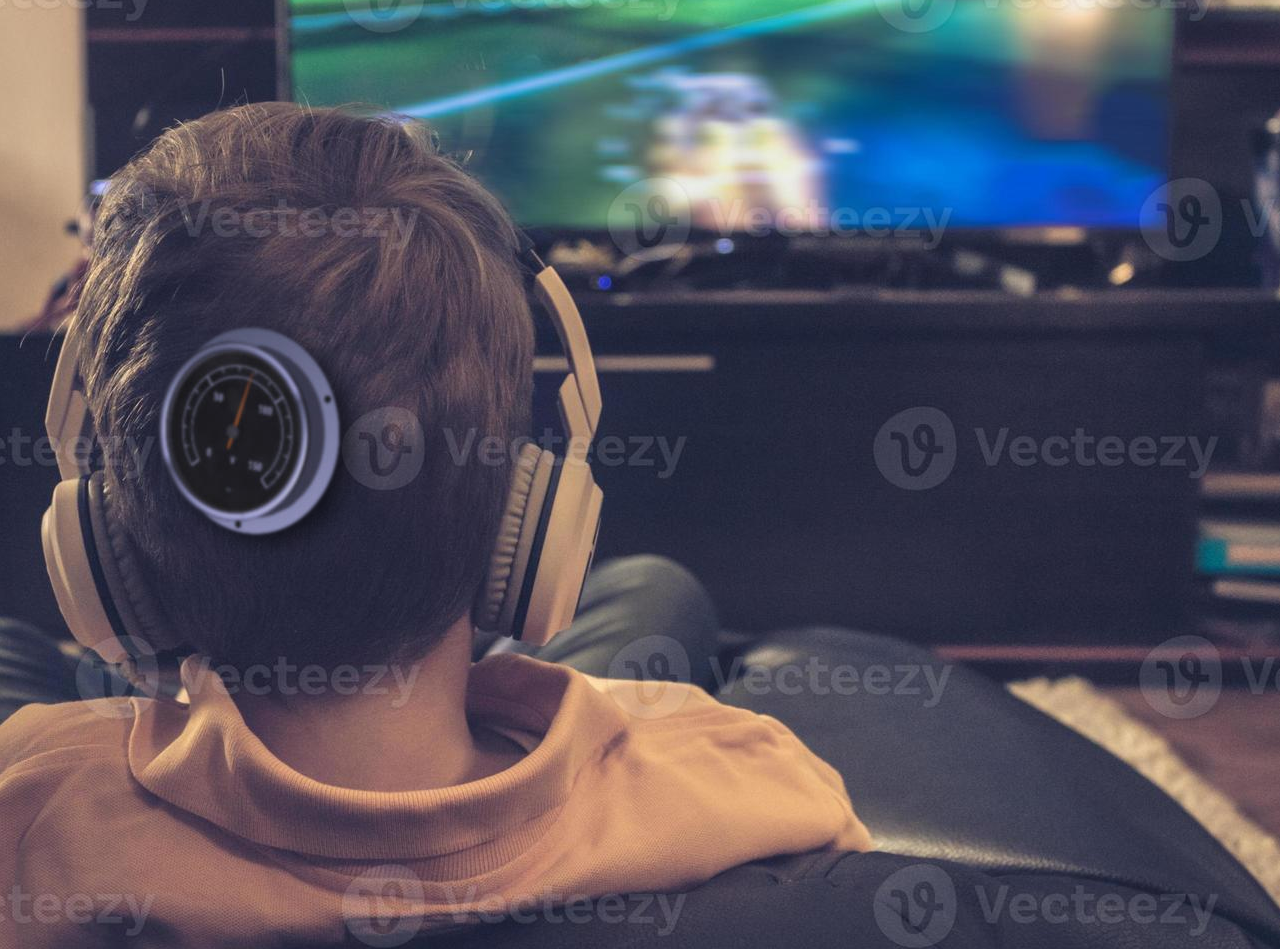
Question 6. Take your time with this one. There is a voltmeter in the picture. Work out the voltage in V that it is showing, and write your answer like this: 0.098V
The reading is 80V
